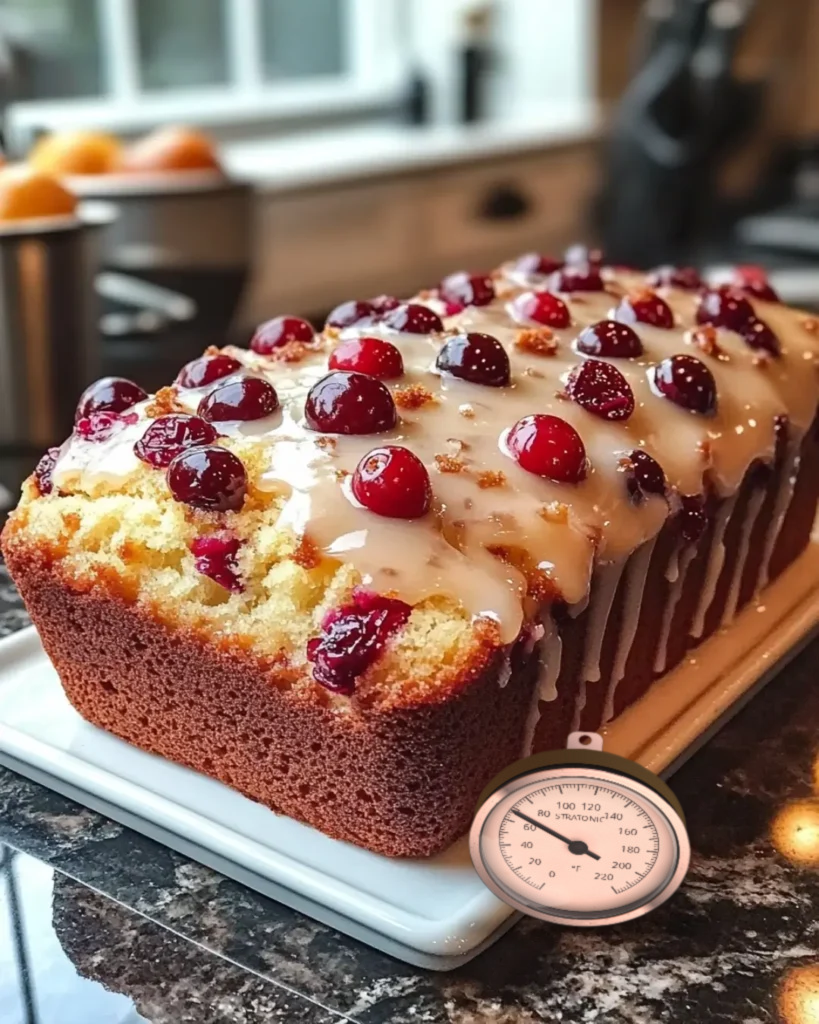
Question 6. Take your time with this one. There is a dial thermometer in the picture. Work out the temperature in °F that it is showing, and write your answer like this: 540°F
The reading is 70°F
